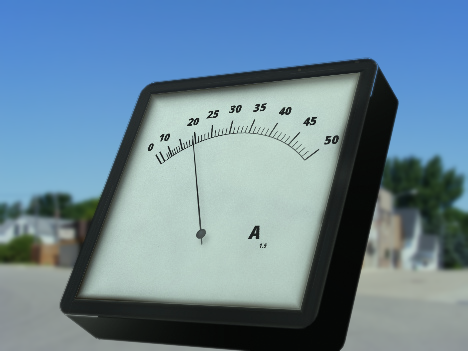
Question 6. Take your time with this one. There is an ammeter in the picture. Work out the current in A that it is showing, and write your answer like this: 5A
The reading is 20A
